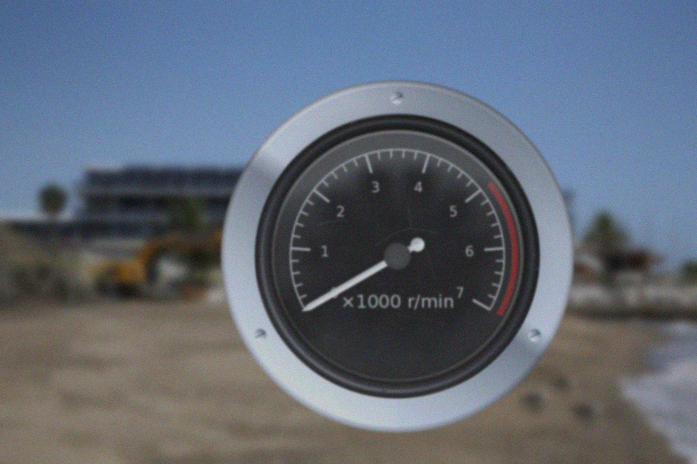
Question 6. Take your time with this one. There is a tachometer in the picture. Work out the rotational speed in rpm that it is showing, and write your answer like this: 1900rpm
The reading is 0rpm
